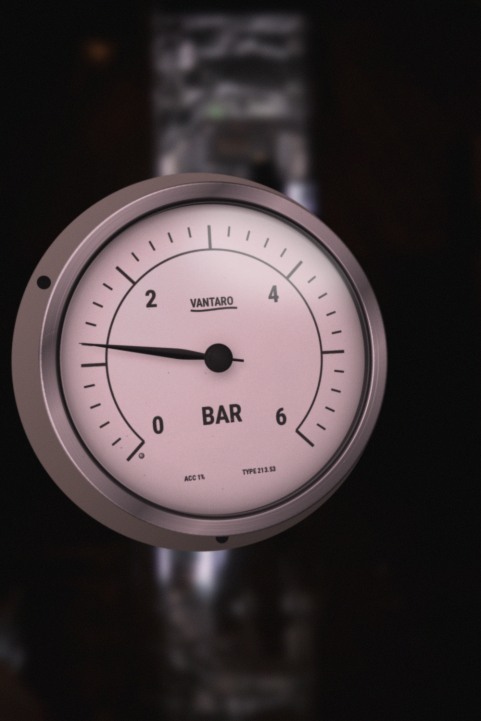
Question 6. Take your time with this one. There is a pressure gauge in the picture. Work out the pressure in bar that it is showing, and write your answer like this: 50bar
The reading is 1.2bar
